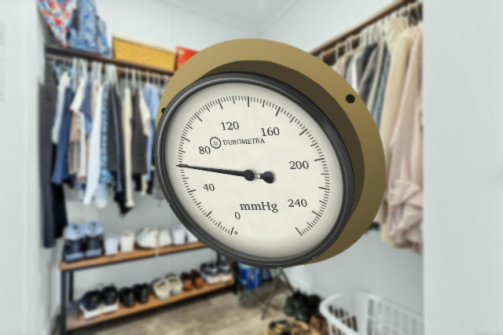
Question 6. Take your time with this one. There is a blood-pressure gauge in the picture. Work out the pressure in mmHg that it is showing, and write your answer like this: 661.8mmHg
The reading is 60mmHg
